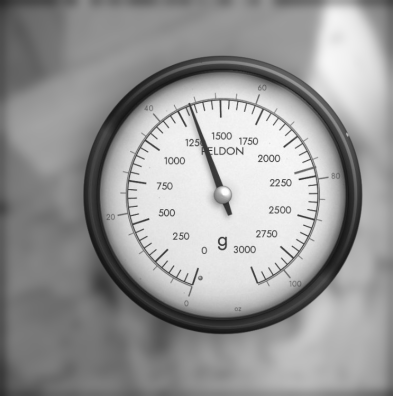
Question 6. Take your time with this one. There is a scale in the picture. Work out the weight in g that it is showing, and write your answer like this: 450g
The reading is 1325g
